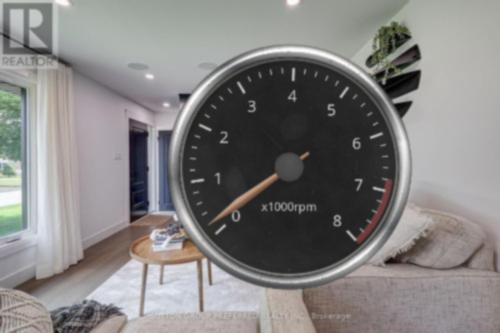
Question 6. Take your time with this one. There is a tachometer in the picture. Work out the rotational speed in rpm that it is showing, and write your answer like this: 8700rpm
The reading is 200rpm
